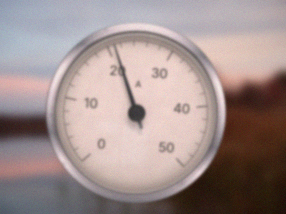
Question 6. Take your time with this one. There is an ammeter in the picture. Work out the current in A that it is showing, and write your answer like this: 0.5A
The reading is 21A
